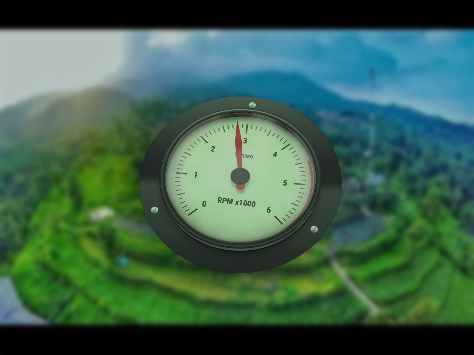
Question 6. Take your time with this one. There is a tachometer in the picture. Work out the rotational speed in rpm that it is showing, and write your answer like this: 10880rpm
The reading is 2800rpm
